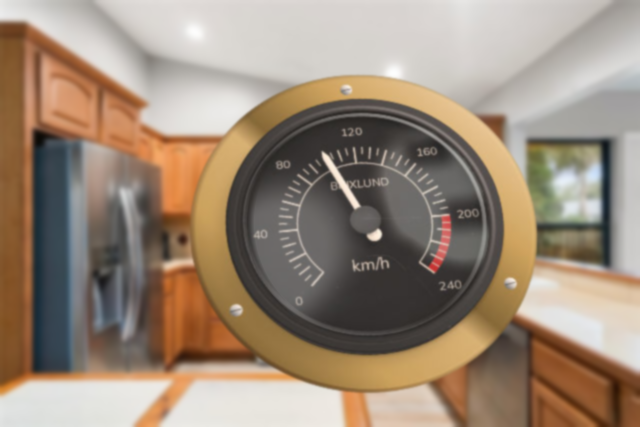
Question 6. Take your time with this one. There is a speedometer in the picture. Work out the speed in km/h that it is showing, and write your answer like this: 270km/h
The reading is 100km/h
